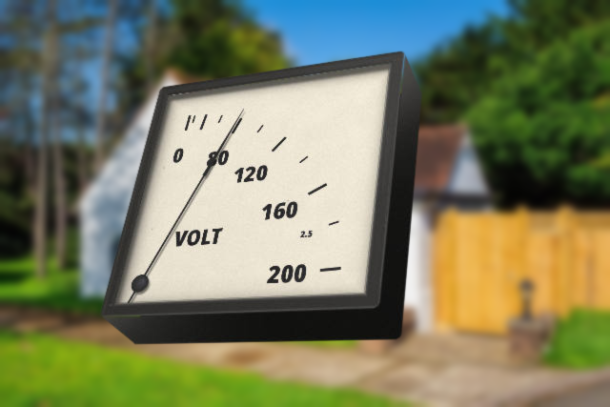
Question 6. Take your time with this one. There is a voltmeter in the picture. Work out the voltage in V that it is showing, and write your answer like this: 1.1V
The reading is 80V
